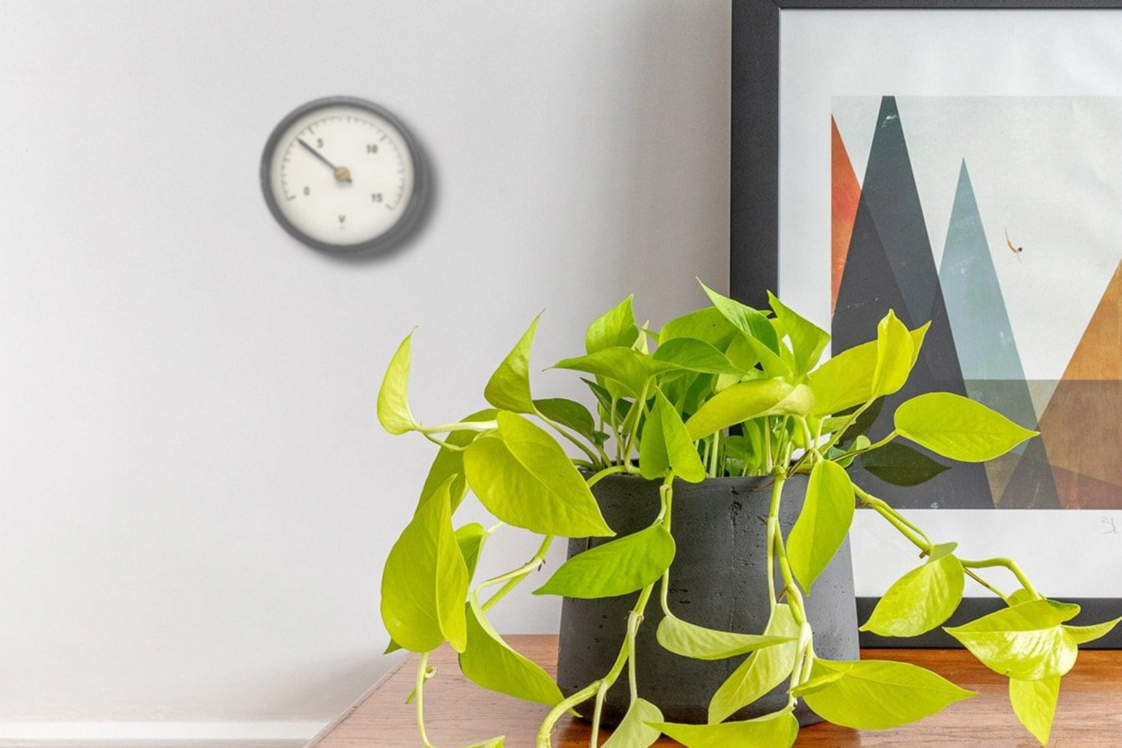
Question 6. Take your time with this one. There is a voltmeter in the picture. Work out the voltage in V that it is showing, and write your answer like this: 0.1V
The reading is 4V
